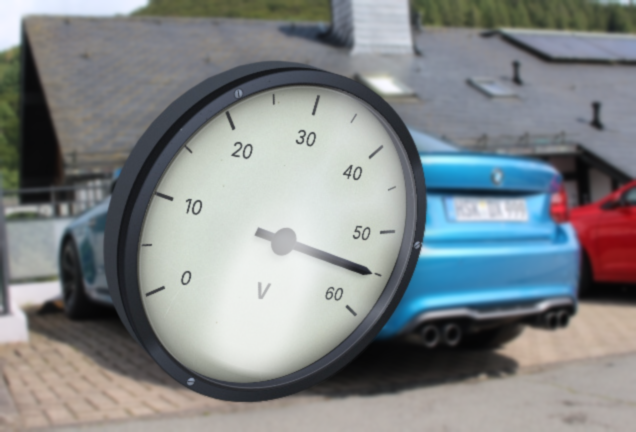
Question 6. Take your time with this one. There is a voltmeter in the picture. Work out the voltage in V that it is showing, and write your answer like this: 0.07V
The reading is 55V
